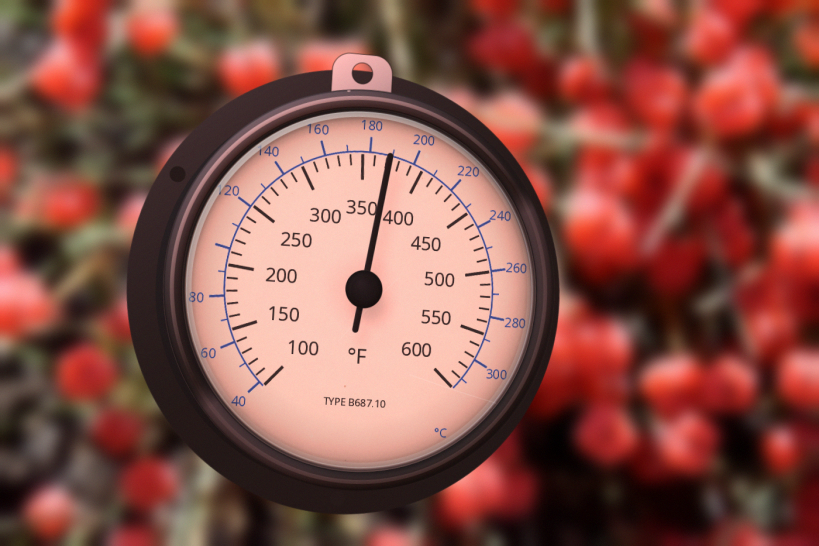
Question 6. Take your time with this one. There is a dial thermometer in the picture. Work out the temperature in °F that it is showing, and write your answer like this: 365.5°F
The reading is 370°F
